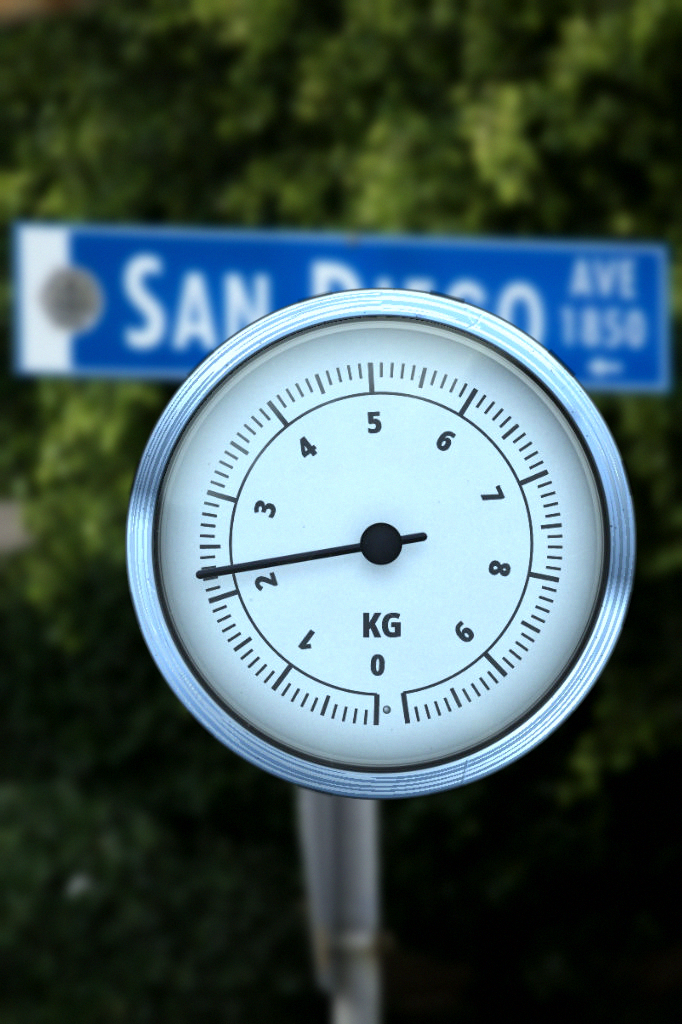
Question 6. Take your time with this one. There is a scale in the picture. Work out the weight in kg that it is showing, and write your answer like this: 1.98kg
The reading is 2.25kg
